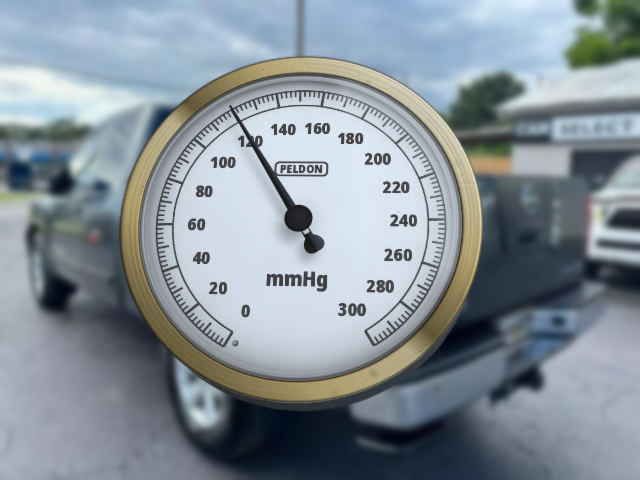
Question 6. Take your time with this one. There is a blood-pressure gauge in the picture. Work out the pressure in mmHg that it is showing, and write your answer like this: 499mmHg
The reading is 120mmHg
